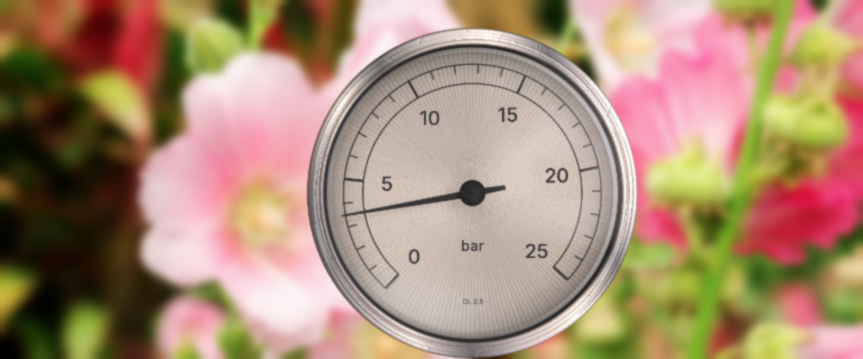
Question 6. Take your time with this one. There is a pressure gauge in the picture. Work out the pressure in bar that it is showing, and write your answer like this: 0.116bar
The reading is 3.5bar
